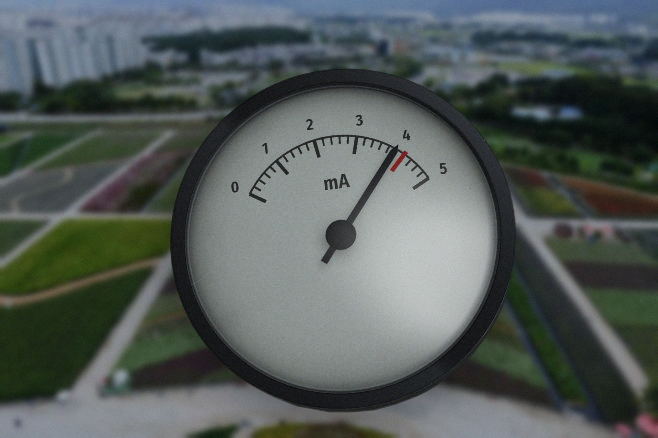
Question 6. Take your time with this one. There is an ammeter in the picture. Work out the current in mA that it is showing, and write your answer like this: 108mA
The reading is 4mA
